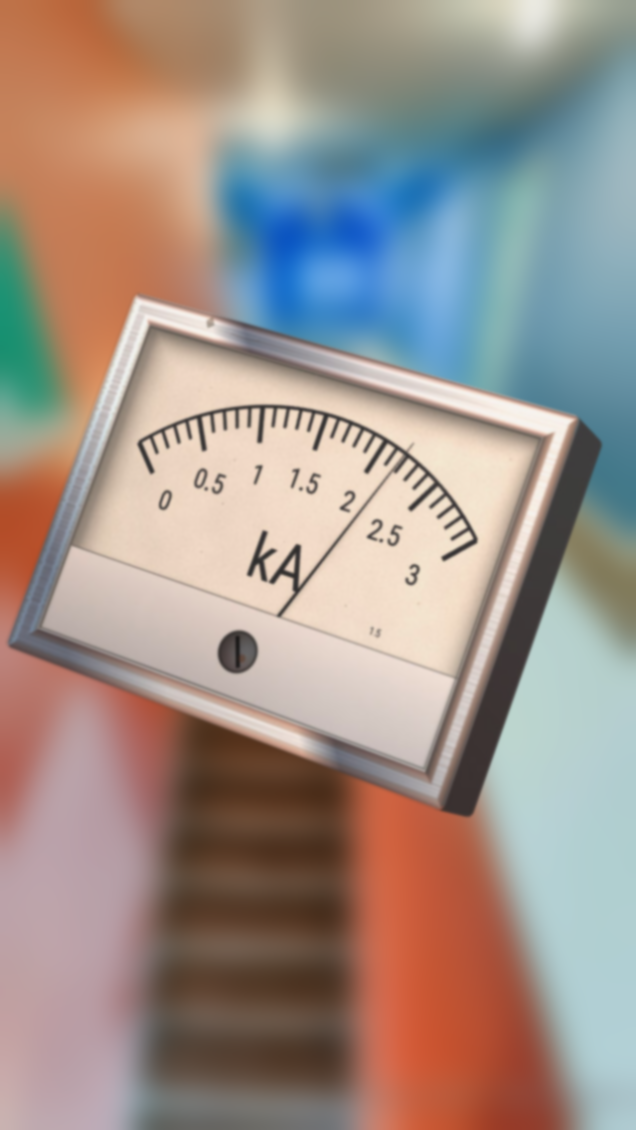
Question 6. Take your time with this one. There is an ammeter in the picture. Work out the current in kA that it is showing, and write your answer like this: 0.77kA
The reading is 2.2kA
